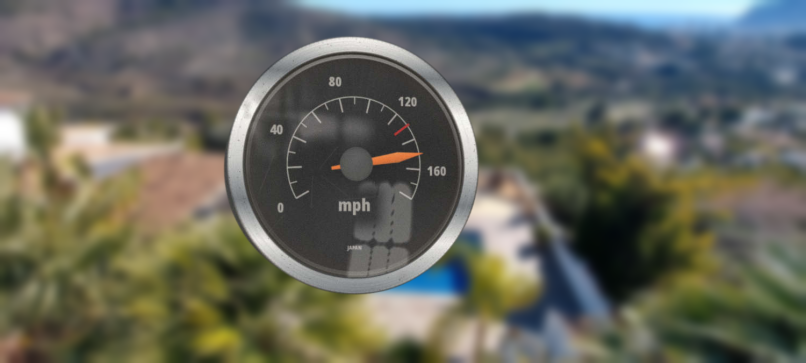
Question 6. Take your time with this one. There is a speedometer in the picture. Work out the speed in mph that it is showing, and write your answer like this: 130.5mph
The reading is 150mph
